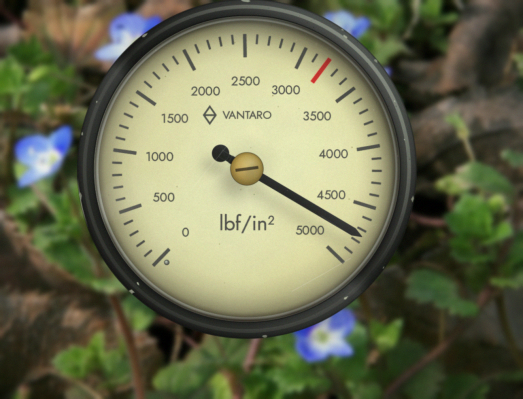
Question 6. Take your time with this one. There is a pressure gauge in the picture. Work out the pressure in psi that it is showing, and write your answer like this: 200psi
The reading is 4750psi
